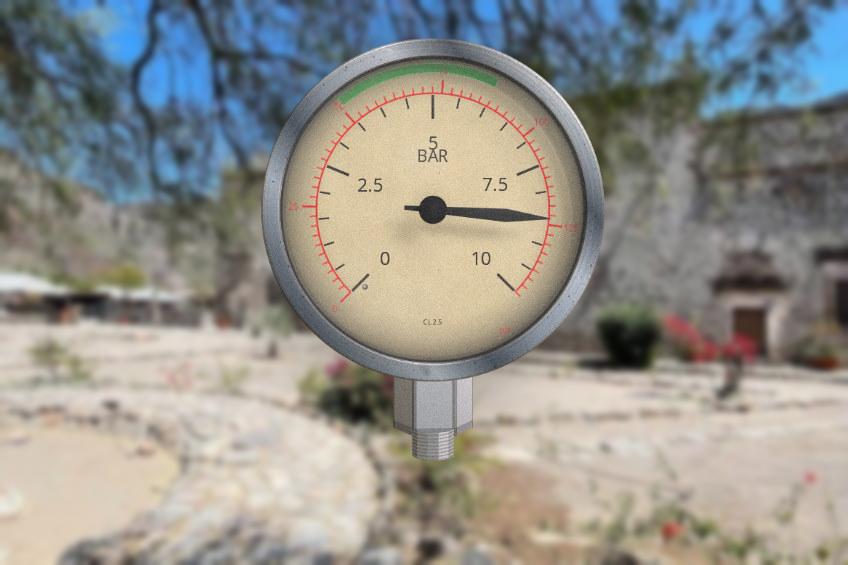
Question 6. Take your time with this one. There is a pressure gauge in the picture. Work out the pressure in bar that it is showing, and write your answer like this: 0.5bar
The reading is 8.5bar
